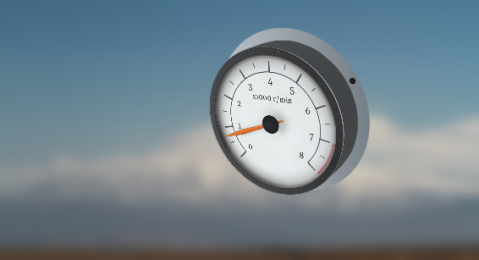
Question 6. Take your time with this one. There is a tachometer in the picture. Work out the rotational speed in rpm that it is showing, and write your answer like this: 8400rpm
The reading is 750rpm
